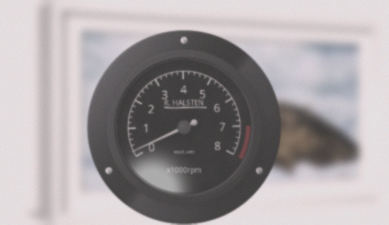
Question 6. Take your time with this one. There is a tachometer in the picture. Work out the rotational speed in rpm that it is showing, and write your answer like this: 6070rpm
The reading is 200rpm
